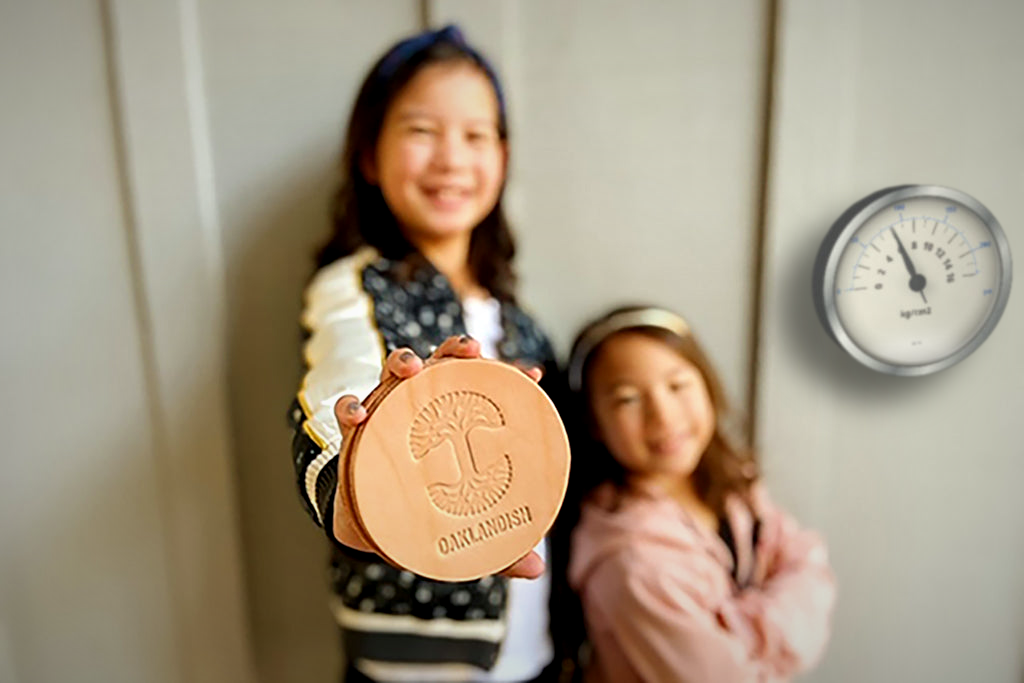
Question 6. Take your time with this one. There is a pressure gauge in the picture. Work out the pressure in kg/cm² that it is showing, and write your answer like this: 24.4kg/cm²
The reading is 6kg/cm²
